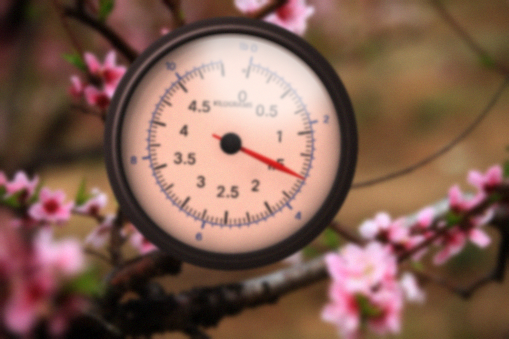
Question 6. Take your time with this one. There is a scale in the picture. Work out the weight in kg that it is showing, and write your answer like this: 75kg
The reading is 1.5kg
